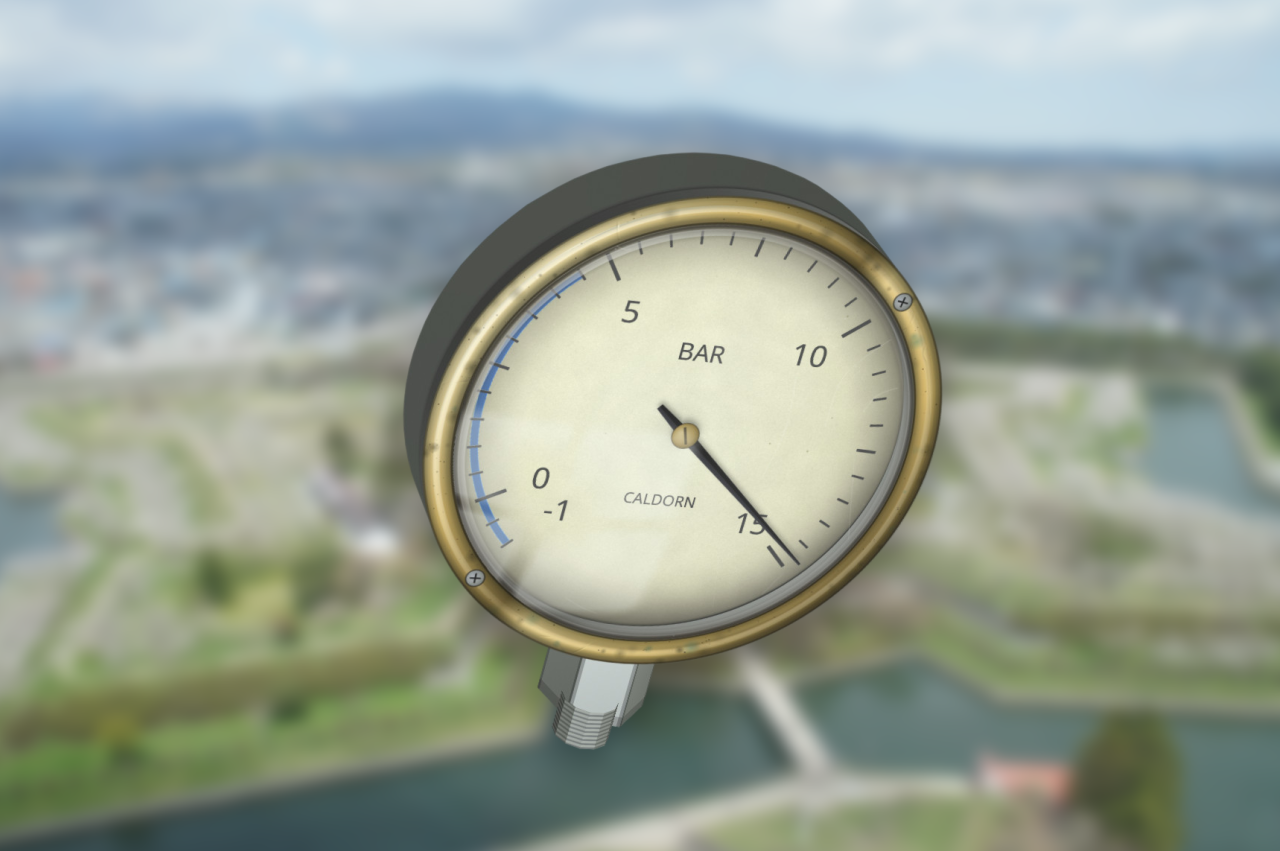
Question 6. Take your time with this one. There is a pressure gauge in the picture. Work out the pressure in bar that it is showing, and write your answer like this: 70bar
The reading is 14.75bar
